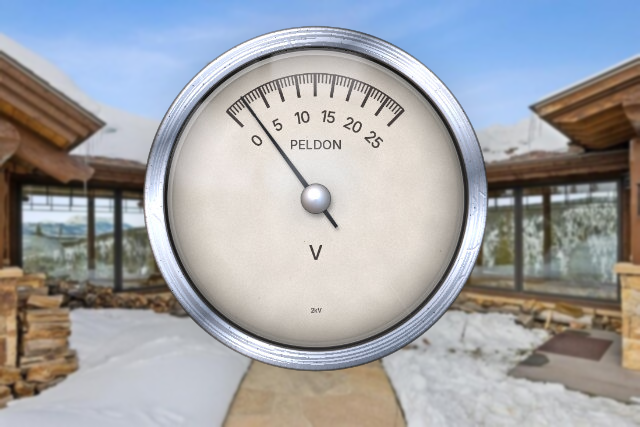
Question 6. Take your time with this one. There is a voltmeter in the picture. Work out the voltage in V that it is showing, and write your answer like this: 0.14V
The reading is 2.5V
